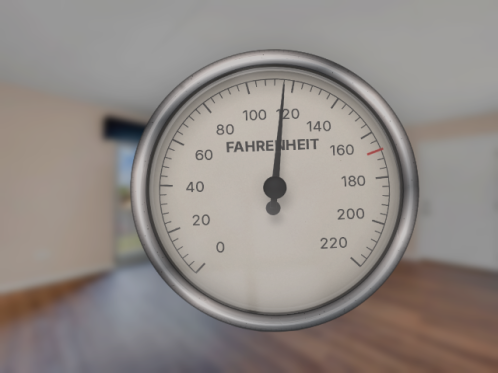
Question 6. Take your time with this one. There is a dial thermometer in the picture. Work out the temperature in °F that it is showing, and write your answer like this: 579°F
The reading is 116°F
